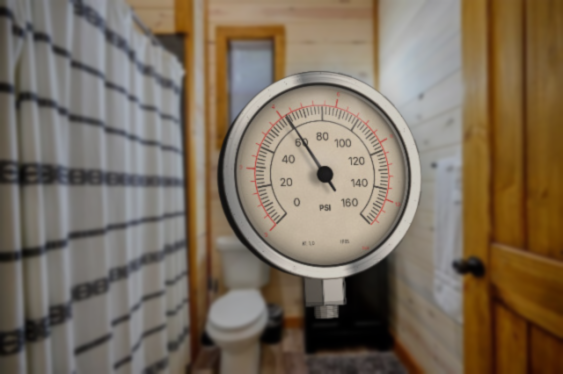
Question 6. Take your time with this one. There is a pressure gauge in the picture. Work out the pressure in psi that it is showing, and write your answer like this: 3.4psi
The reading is 60psi
